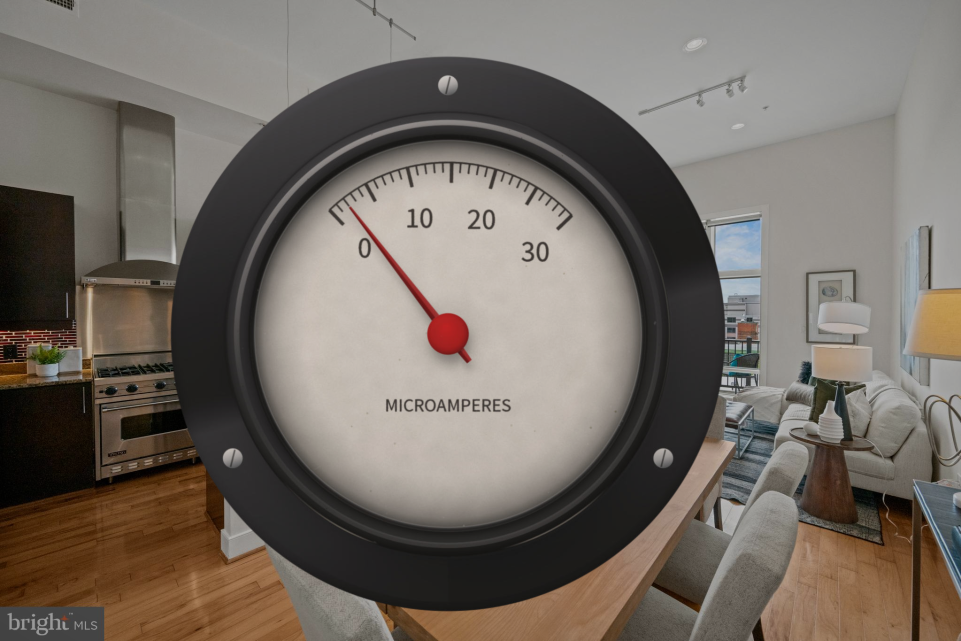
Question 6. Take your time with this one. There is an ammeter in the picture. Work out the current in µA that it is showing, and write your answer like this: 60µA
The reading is 2µA
